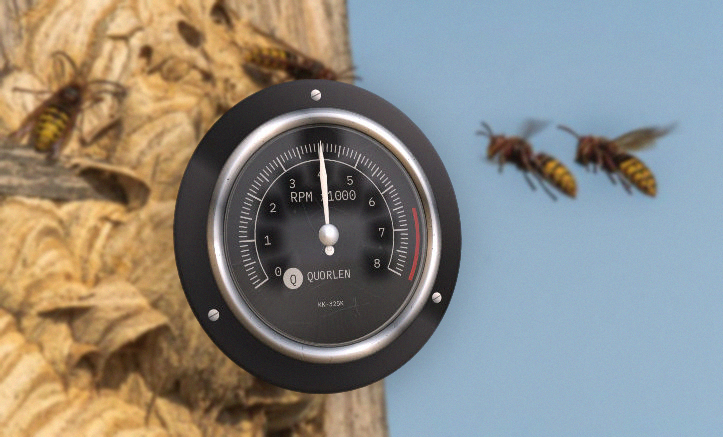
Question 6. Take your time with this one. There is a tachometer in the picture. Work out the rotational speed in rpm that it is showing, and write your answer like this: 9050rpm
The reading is 4000rpm
